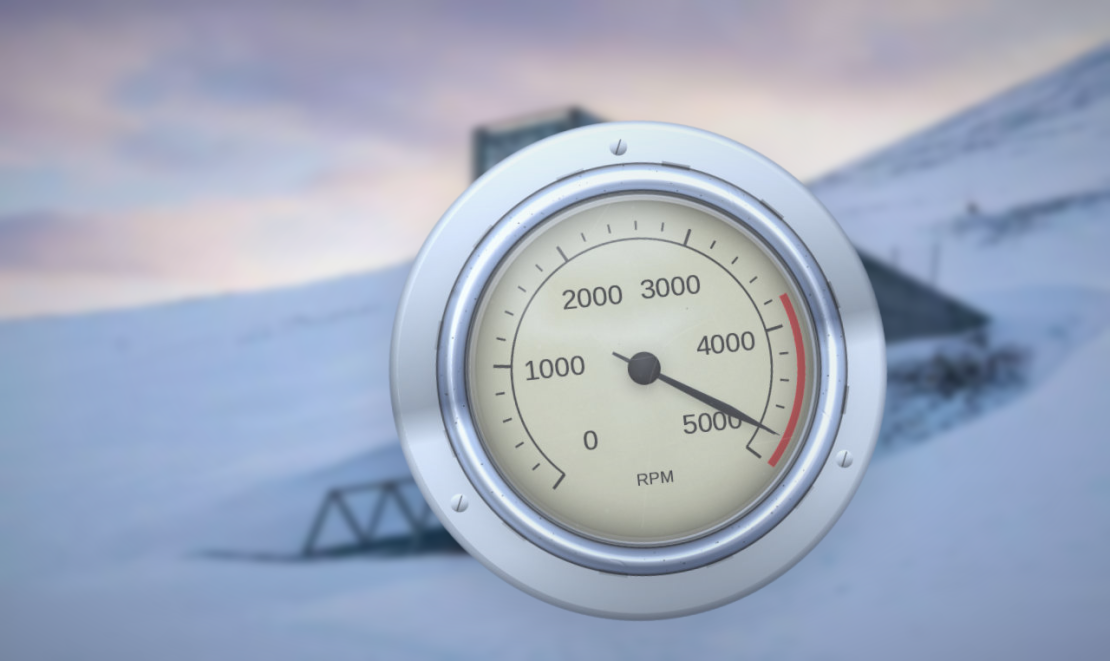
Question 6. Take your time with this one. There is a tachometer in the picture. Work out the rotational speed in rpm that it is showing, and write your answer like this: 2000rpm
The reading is 4800rpm
